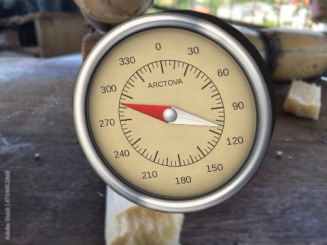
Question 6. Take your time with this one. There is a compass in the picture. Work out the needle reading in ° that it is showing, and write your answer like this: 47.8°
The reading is 290°
